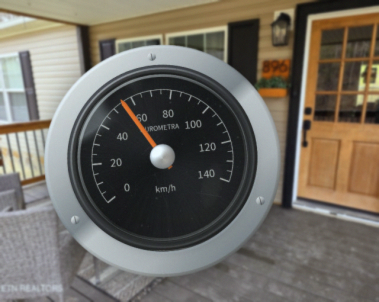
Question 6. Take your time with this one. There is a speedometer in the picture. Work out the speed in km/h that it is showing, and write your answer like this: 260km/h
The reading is 55km/h
